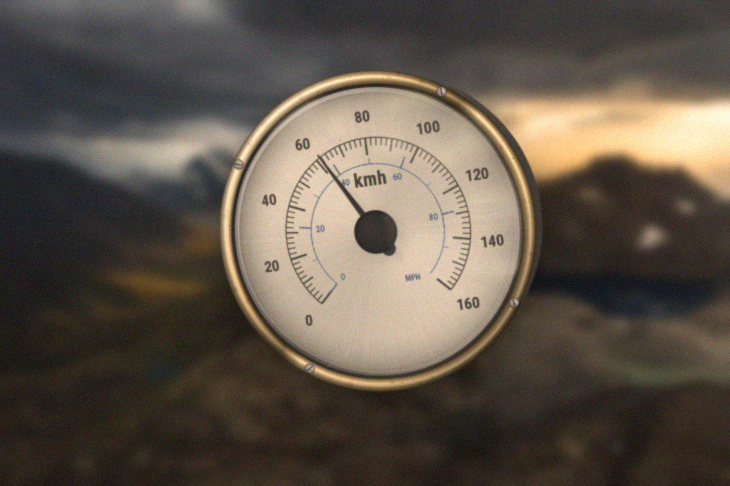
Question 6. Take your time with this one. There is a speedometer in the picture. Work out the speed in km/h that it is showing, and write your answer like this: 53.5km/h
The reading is 62km/h
